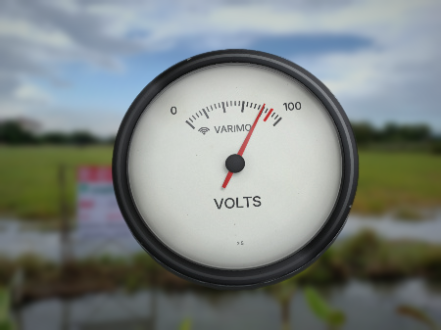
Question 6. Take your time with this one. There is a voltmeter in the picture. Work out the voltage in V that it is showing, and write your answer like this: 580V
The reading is 80V
